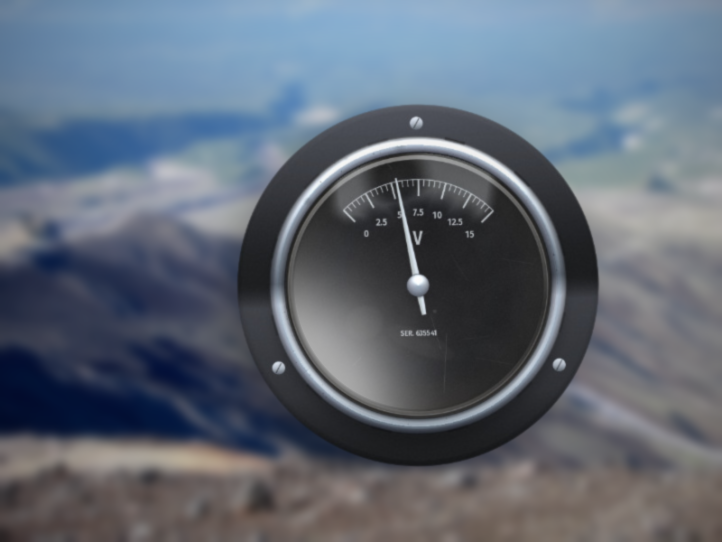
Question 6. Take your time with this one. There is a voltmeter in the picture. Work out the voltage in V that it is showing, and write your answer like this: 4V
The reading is 5.5V
